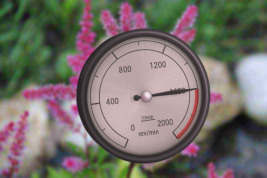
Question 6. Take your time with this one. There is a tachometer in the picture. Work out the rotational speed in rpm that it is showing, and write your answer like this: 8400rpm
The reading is 1600rpm
